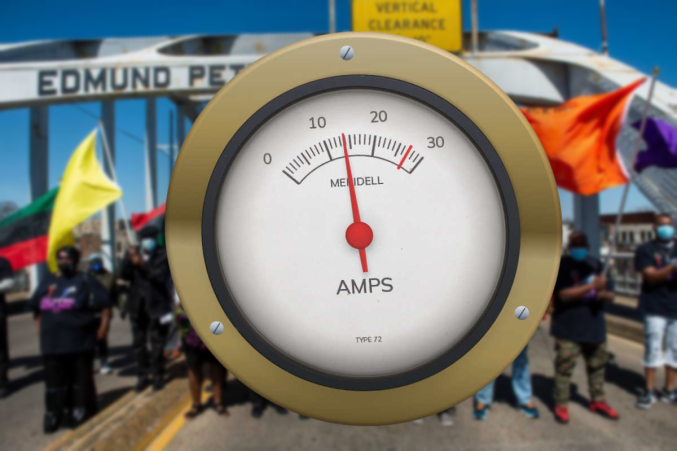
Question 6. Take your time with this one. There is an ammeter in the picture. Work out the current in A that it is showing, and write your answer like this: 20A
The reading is 14A
